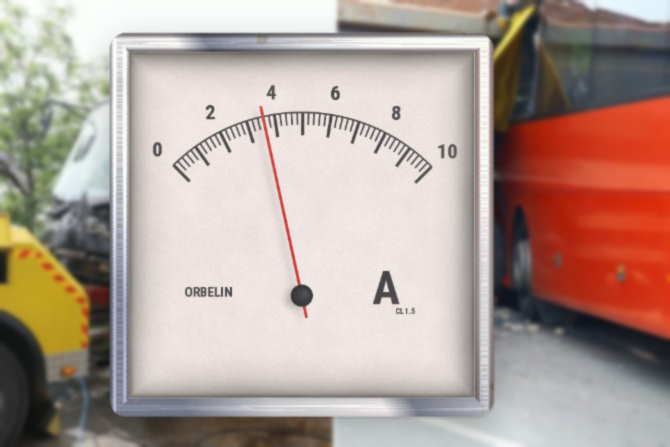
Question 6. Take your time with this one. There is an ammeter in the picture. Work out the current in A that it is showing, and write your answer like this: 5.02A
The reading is 3.6A
